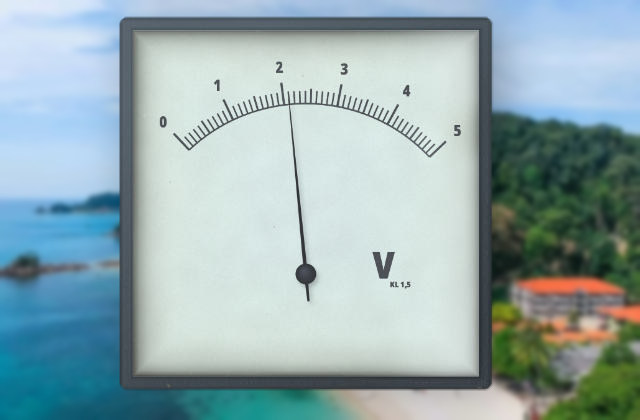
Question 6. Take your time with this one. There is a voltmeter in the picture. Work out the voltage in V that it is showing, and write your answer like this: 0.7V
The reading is 2.1V
